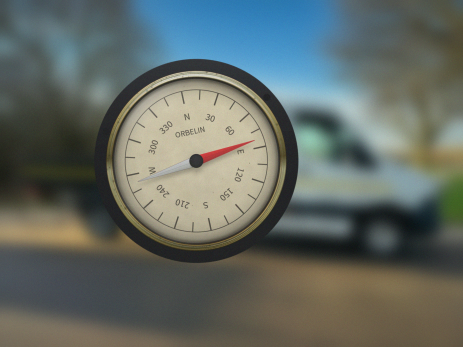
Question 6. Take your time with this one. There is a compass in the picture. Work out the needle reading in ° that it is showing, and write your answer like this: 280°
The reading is 82.5°
